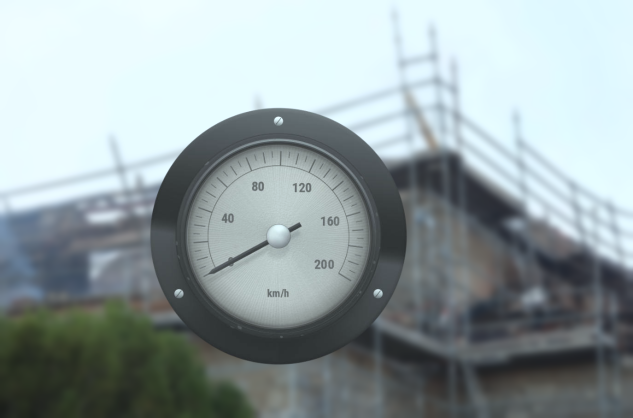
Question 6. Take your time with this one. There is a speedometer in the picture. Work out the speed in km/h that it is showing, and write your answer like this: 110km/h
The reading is 0km/h
